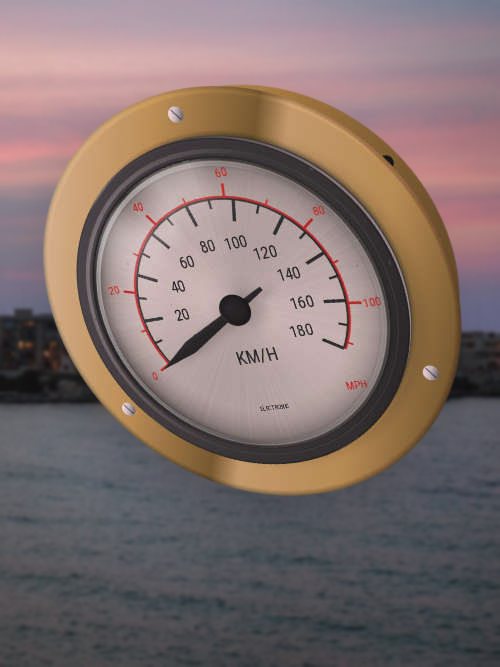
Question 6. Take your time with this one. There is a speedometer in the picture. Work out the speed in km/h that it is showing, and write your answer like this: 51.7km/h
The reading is 0km/h
